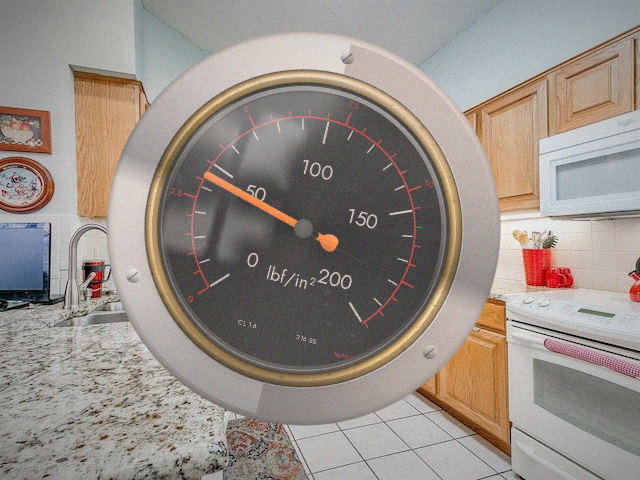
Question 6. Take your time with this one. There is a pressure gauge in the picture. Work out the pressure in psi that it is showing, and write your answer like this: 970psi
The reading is 45psi
